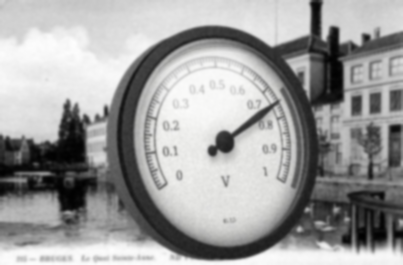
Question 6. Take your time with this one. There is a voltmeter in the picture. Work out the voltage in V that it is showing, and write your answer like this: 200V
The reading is 0.75V
